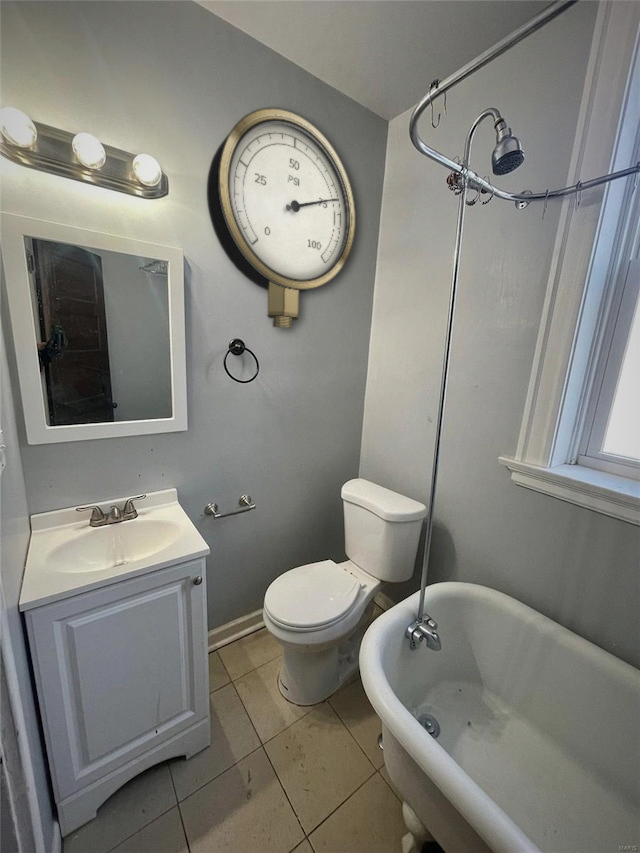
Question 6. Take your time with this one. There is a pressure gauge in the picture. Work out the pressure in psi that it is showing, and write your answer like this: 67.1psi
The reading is 75psi
